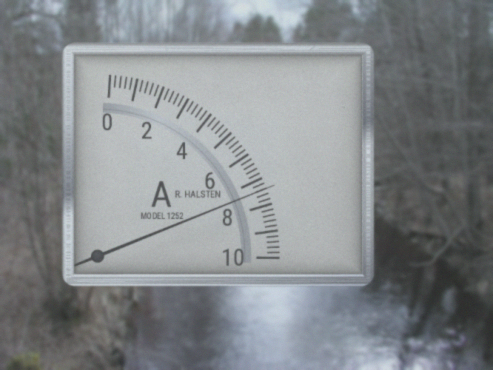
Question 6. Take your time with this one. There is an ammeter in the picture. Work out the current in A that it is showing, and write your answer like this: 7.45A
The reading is 7.4A
